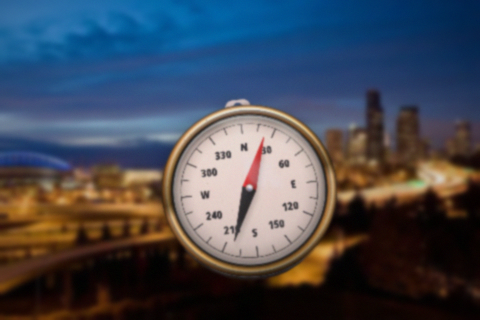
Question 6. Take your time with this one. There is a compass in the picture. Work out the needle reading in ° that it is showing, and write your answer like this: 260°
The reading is 22.5°
